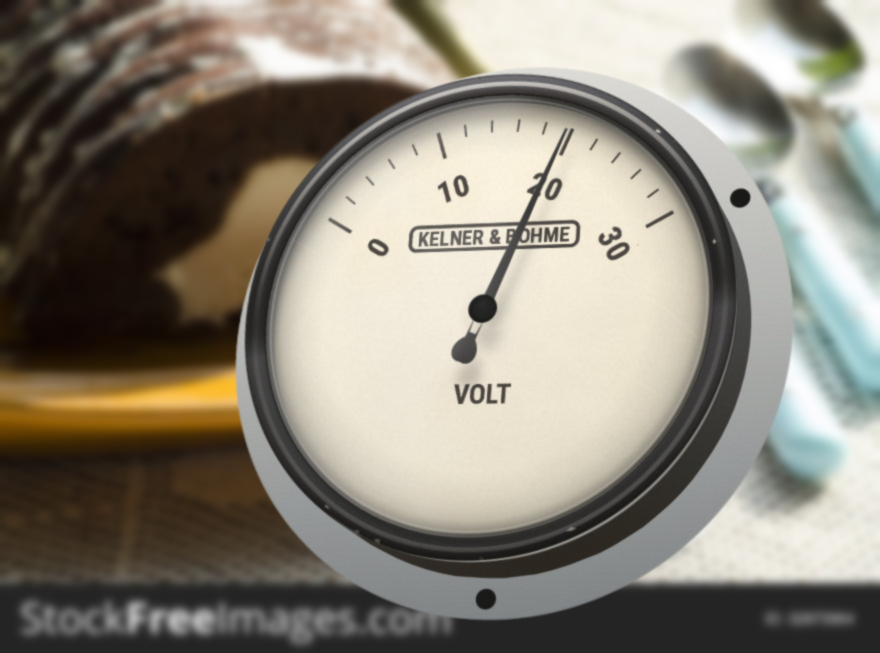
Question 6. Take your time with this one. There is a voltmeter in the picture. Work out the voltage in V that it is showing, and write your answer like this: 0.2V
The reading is 20V
